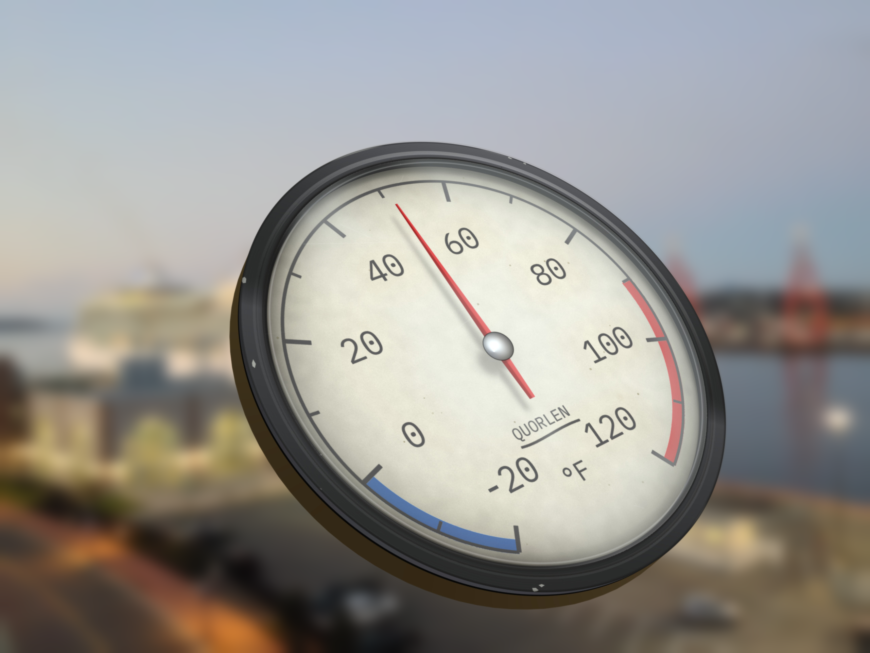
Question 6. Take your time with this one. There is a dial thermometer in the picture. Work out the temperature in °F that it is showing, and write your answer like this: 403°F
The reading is 50°F
